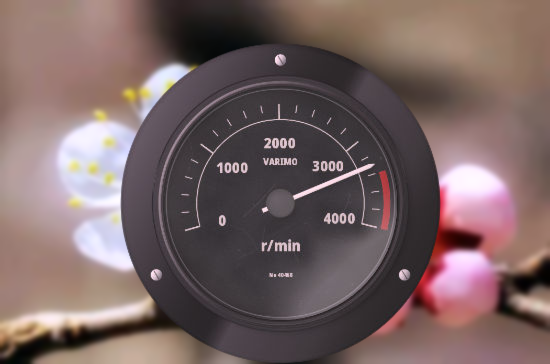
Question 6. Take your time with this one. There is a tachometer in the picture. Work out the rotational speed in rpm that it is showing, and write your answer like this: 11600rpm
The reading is 3300rpm
